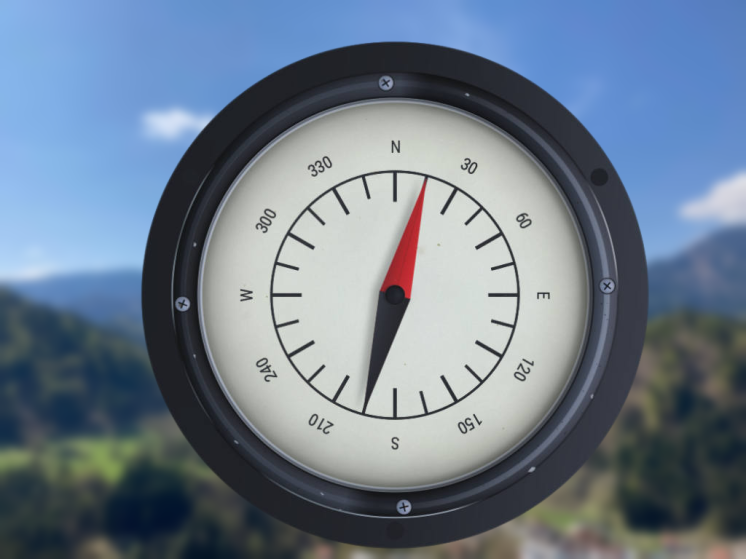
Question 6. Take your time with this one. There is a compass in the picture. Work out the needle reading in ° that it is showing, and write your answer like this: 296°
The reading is 15°
